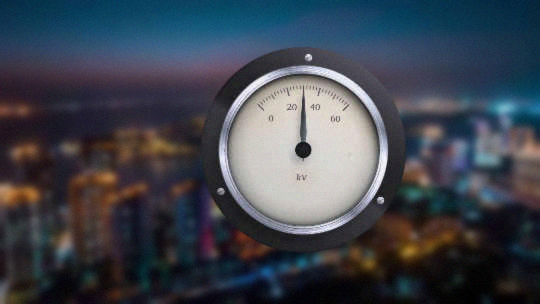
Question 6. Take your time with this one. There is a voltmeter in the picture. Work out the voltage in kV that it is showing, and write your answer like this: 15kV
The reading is 30kV
